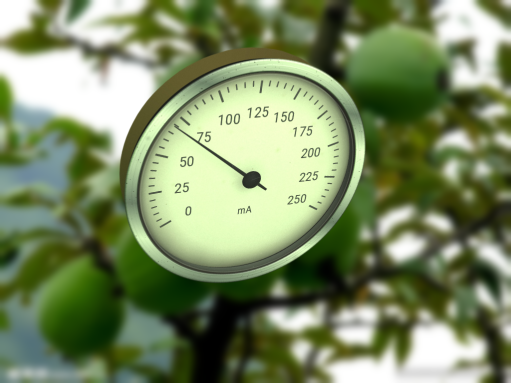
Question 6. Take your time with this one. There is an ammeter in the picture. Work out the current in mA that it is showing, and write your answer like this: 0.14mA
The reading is 70mA
